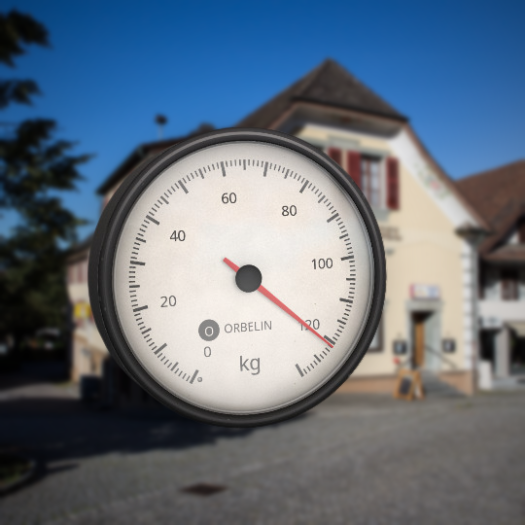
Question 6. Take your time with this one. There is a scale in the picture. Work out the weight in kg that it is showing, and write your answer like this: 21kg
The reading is 121kg
